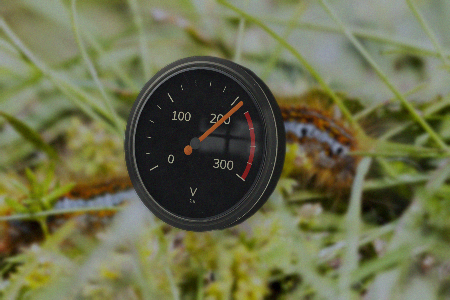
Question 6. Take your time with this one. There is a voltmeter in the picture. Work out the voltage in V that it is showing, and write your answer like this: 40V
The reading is 210V
